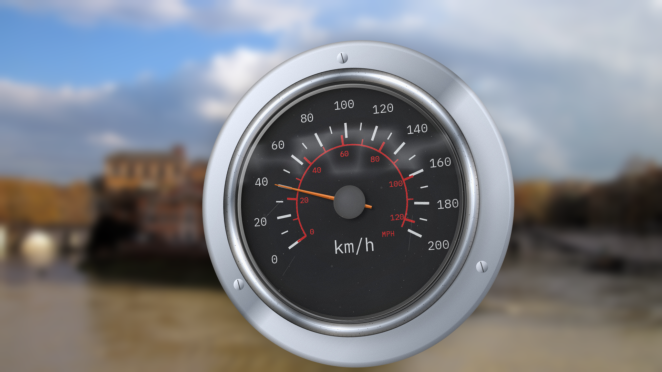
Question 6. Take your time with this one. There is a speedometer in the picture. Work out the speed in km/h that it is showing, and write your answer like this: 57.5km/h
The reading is 40km/h
